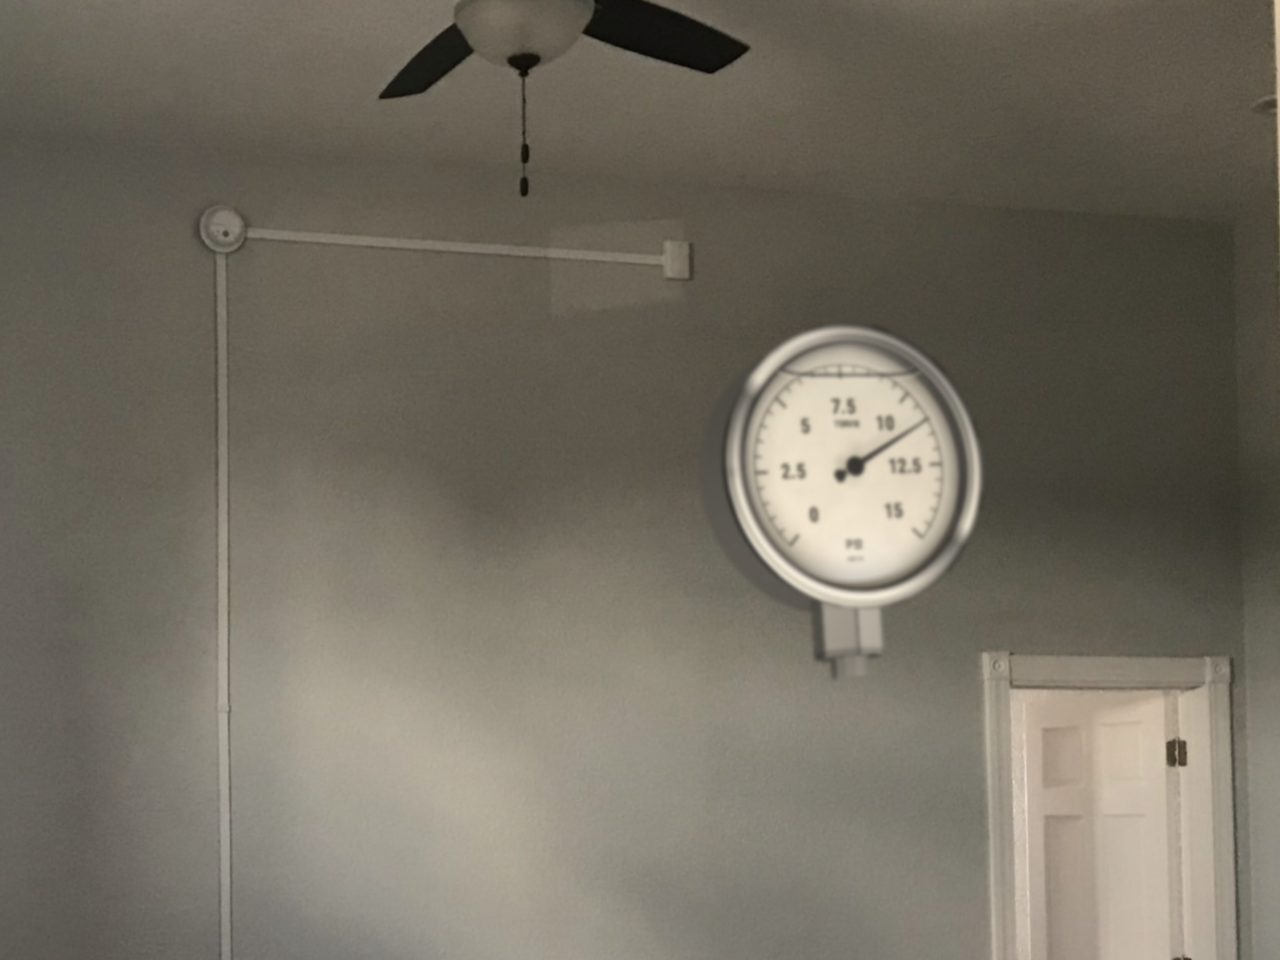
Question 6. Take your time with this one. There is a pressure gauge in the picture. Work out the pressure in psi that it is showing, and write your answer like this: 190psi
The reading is 11psi
